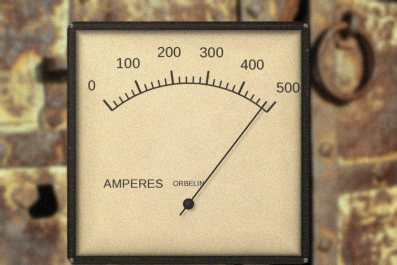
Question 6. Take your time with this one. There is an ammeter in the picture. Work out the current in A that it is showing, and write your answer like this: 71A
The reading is 480A
